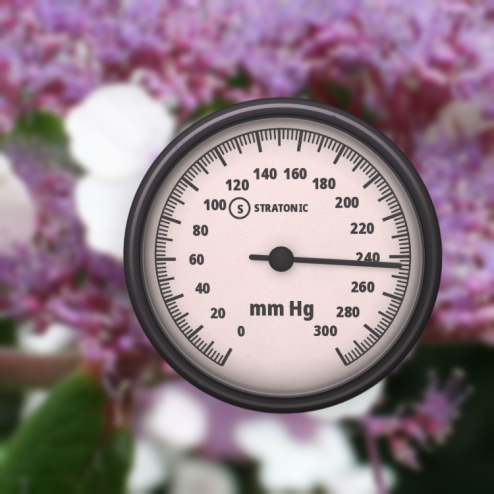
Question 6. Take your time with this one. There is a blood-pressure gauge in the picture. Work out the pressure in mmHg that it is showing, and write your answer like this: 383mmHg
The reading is 244mmHg
